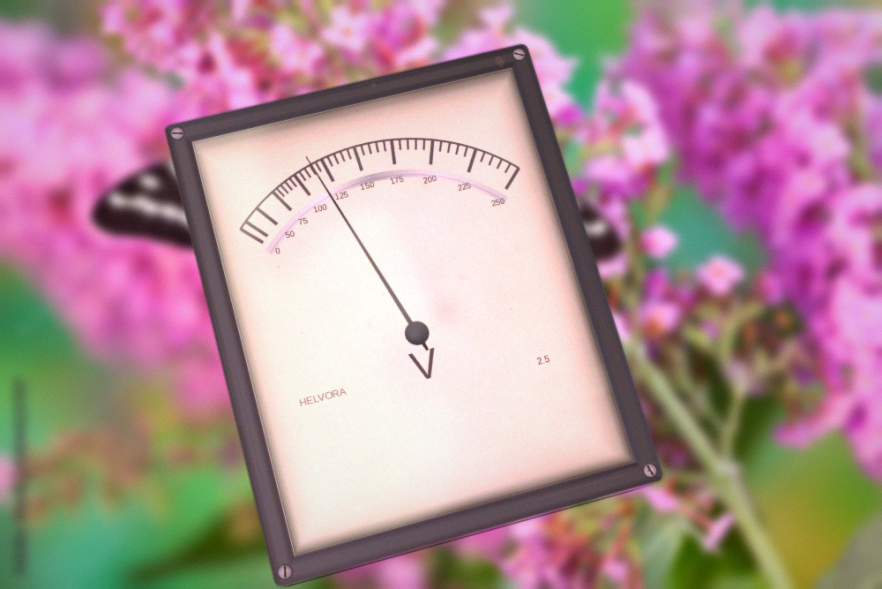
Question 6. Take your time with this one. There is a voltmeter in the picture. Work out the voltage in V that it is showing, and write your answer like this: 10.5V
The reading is 115V
